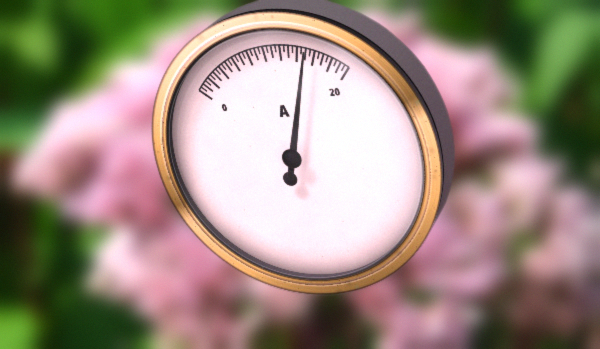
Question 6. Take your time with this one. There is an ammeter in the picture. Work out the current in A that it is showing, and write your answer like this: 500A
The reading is 15A
